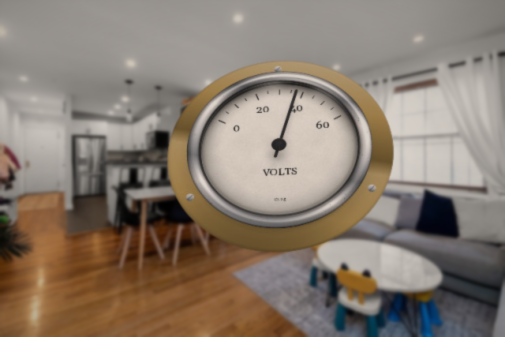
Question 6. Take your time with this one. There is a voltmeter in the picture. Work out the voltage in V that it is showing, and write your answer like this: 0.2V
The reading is 37.5V
